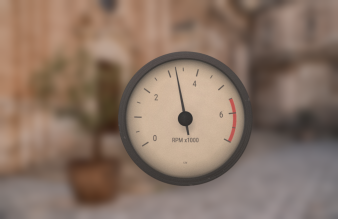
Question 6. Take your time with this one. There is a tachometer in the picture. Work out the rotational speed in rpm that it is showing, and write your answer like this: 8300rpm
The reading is 3250rpm
